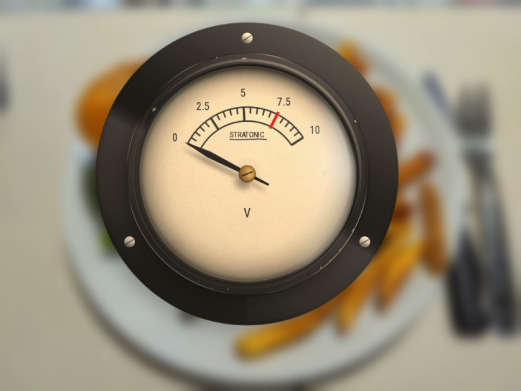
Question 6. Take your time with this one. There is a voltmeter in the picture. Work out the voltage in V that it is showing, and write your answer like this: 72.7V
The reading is 0V
